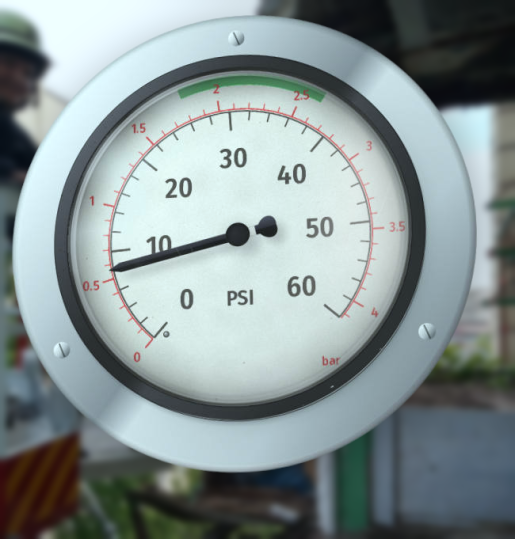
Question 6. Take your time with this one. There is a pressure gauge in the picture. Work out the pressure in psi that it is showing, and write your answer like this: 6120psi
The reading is 8psi
